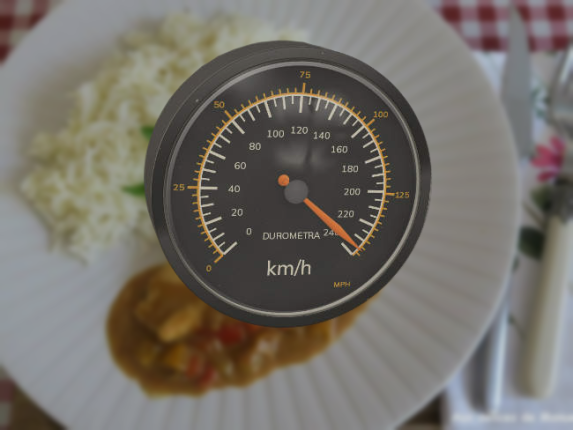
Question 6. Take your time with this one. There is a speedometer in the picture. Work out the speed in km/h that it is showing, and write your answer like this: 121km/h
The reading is 235km/h
